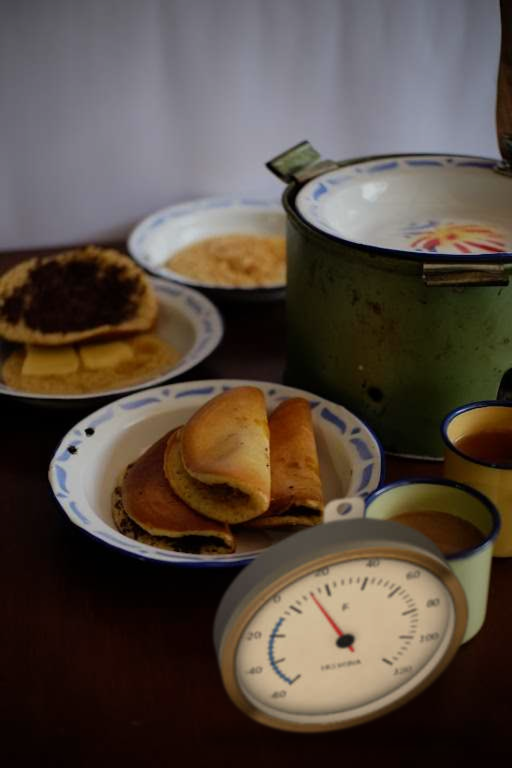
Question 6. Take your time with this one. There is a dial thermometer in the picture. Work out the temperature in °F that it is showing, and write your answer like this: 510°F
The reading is 12°F
